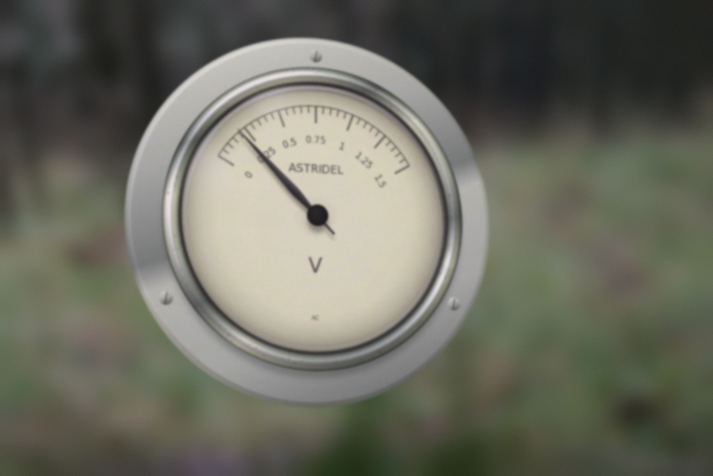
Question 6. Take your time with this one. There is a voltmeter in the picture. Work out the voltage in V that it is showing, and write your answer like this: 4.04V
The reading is 0.2V
